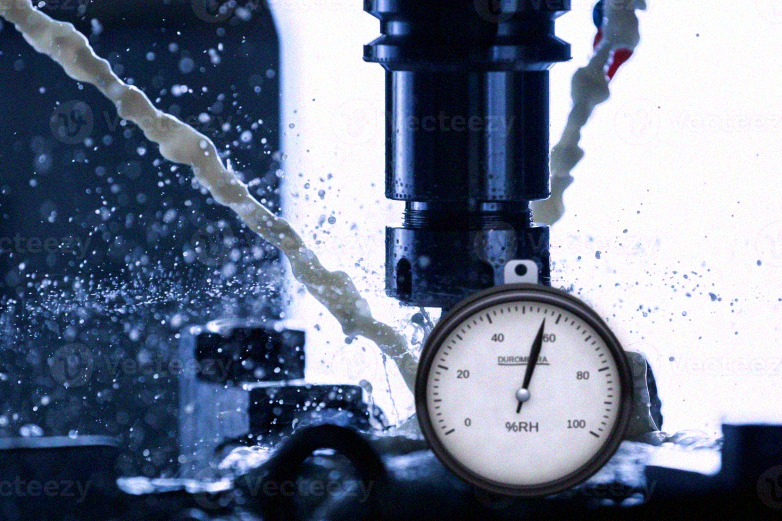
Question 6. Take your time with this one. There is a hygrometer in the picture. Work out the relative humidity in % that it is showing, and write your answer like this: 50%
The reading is 56%
